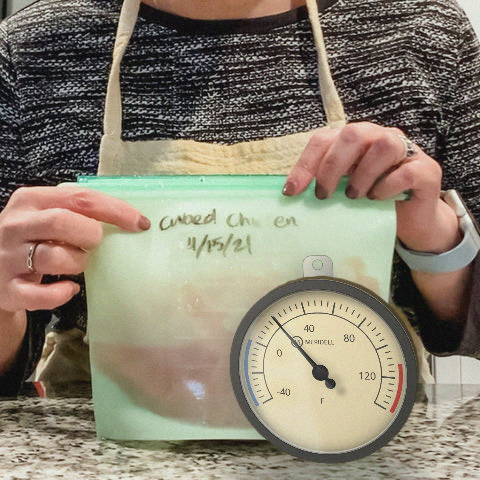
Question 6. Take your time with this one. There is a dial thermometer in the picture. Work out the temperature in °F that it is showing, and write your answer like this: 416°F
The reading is 20°F
